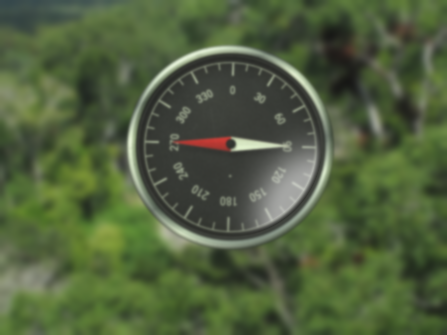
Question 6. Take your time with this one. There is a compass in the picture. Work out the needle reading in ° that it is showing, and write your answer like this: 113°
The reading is 270°
